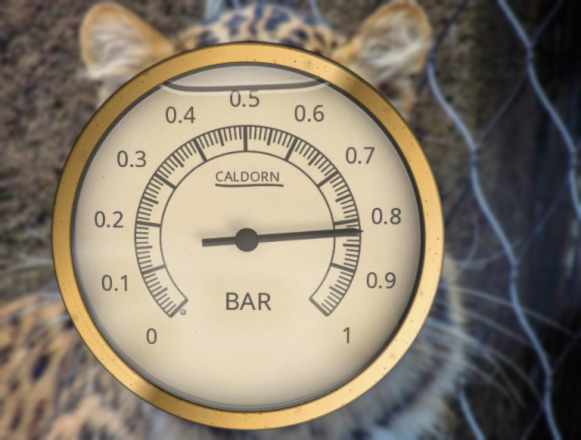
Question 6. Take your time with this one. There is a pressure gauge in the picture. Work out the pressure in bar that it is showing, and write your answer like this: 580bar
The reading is 0.82bar
